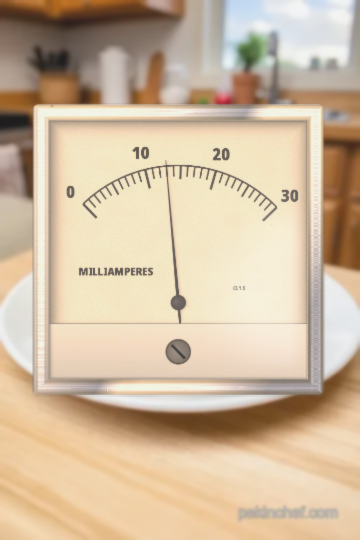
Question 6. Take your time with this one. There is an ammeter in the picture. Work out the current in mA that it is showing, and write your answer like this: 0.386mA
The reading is 13mA
